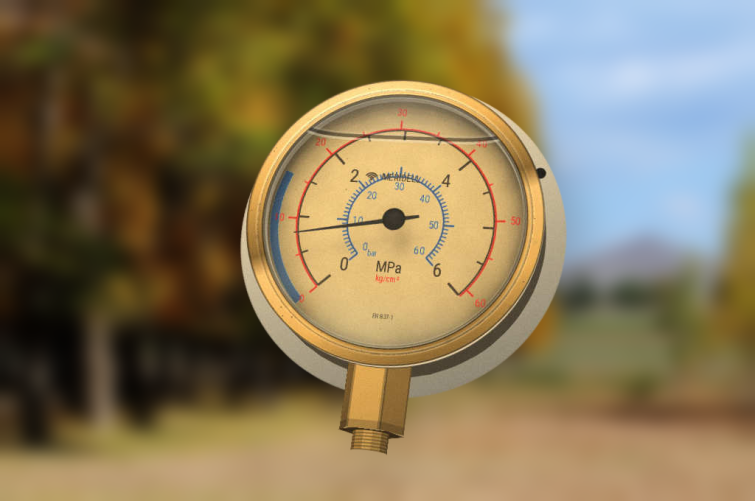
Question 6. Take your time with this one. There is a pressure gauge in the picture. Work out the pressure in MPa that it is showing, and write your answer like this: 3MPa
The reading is 0.75MPa
